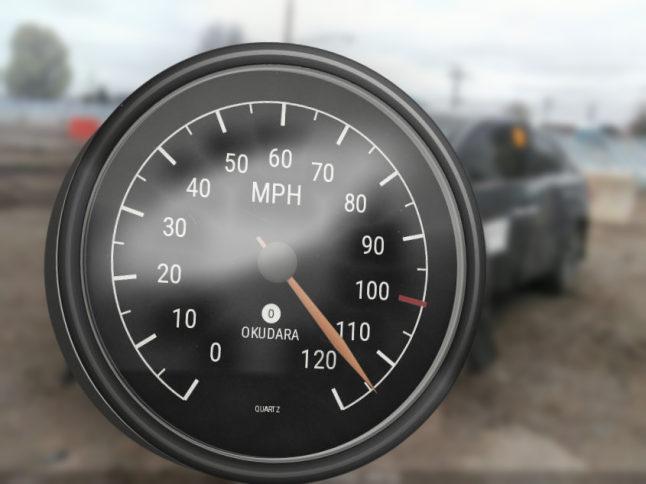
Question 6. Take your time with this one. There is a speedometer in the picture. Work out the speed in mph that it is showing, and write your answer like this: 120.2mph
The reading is 115mph
